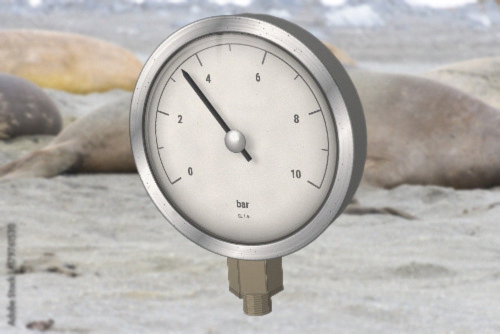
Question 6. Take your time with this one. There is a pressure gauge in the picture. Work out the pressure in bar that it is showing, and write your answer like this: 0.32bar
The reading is 3.5bar
